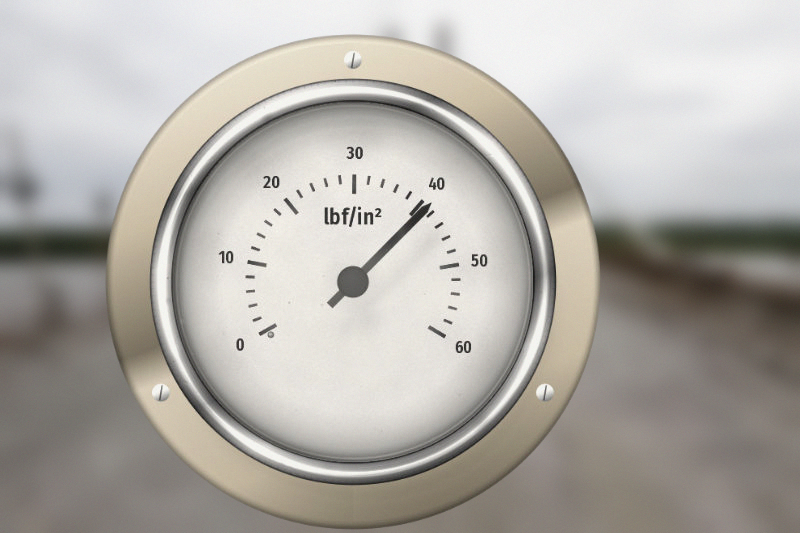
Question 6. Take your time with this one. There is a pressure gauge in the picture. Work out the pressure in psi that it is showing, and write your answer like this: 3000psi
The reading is 41psi
